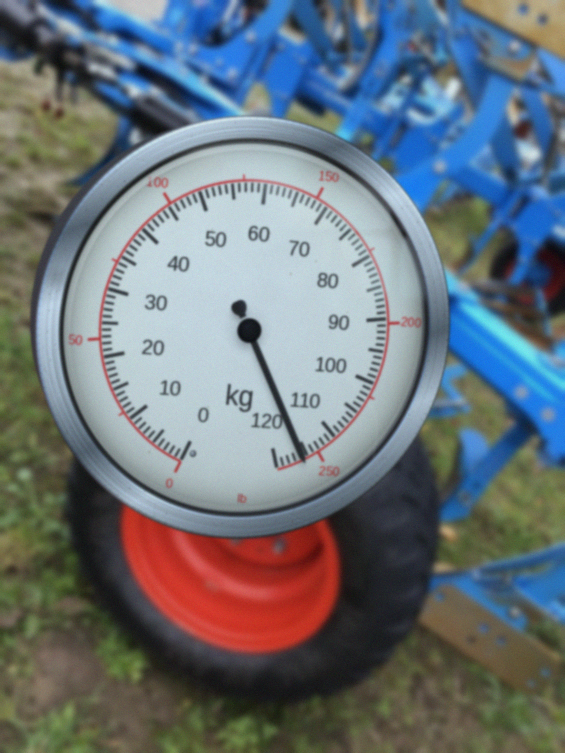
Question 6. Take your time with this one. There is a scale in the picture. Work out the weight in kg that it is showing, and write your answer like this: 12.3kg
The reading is 116kg
